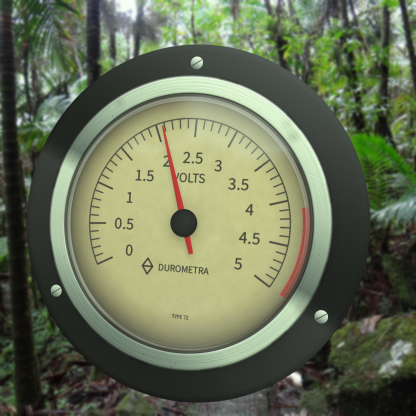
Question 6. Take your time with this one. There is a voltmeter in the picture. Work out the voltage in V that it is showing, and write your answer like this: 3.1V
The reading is 2.1V
